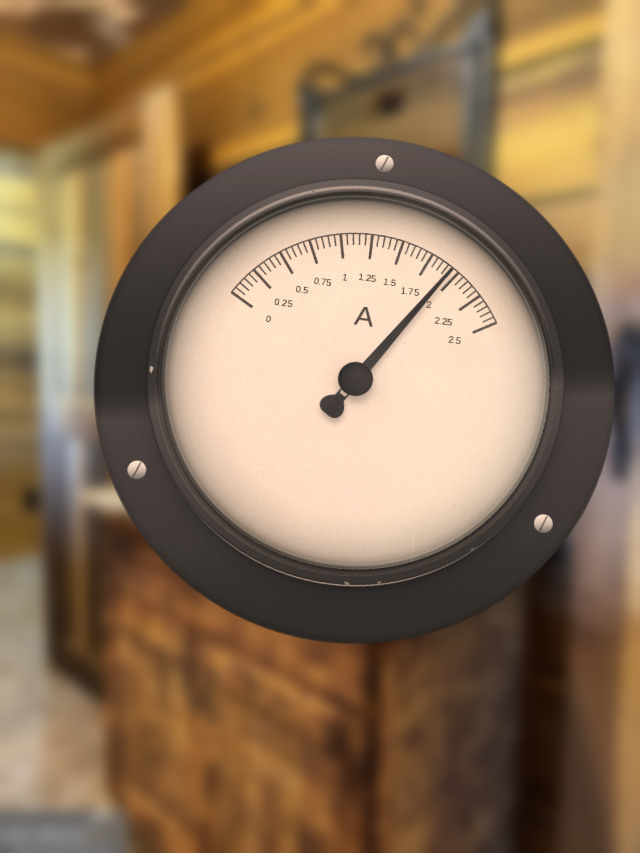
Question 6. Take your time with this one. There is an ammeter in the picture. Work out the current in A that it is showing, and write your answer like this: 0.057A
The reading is 1.95A
